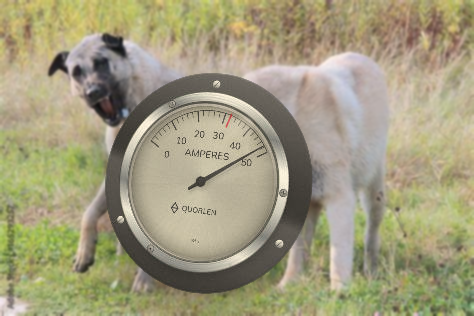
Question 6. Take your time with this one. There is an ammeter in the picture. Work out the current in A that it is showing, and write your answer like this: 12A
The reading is 48A
